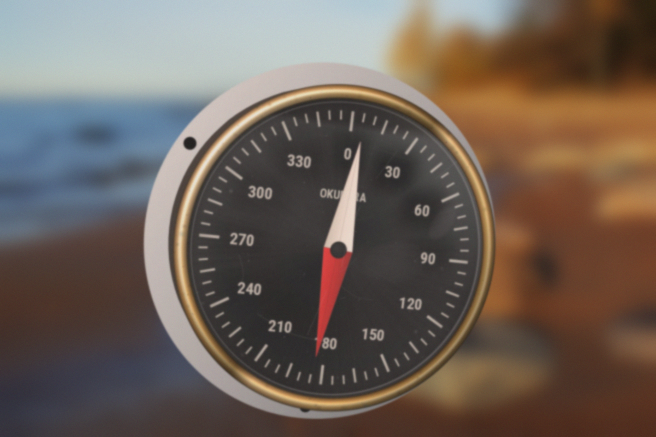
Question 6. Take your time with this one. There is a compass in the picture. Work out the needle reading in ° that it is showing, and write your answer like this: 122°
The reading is 185°
